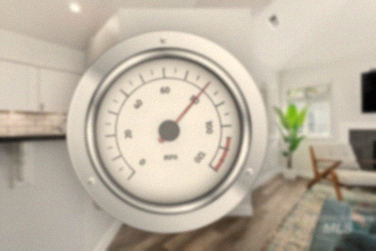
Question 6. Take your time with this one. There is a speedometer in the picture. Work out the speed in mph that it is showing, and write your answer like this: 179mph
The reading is 80mph
